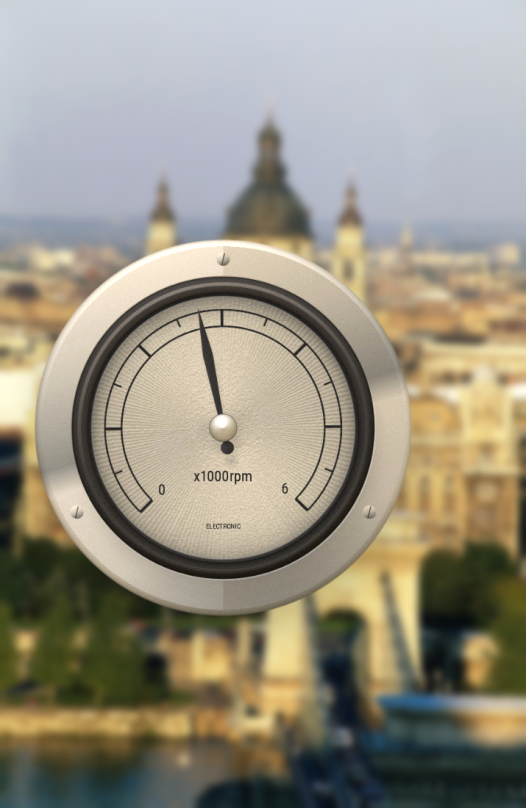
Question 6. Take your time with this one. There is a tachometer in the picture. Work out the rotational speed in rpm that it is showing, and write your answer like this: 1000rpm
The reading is 2750rpm
